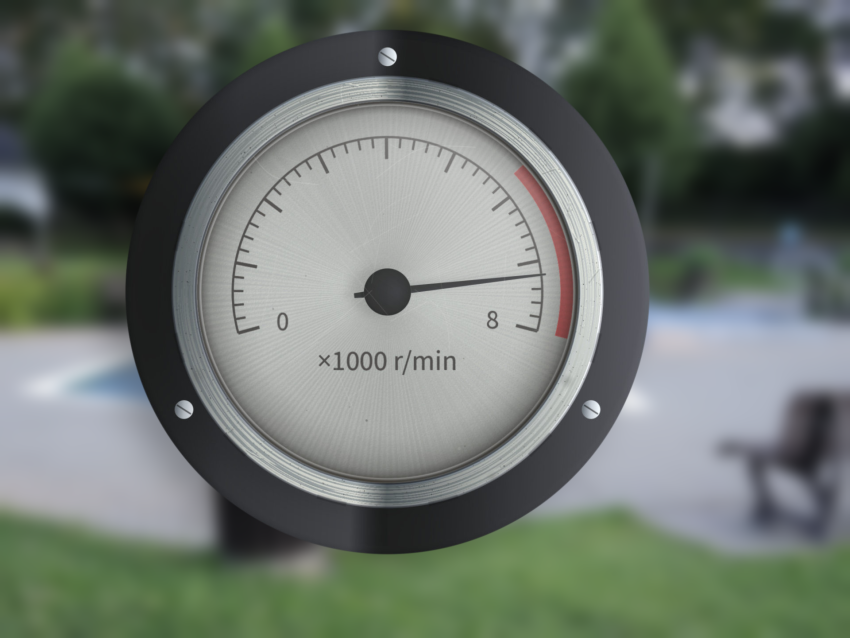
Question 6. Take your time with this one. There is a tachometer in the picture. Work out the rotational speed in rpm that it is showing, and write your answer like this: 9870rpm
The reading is 7200rpm
